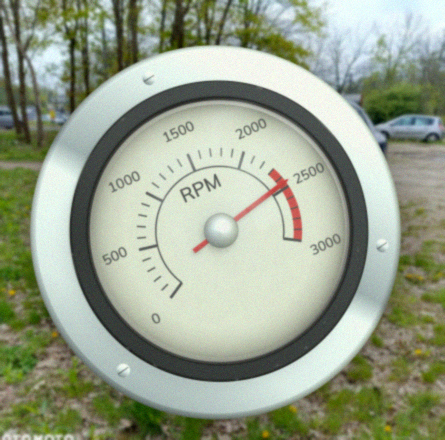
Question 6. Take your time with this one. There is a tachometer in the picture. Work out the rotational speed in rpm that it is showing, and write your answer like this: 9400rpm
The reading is 2450rpm
